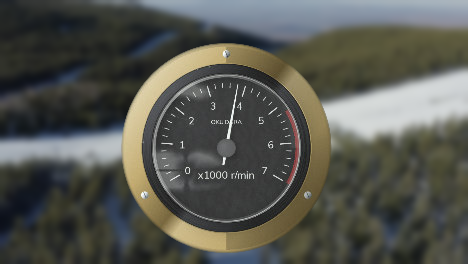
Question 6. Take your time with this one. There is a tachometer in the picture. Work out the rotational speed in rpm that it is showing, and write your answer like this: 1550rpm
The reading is 3800rpm
